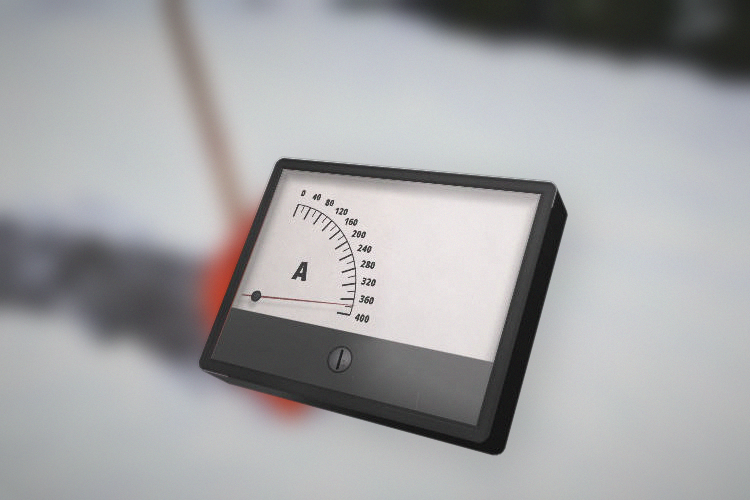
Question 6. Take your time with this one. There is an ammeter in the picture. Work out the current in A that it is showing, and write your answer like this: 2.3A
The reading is 380A
